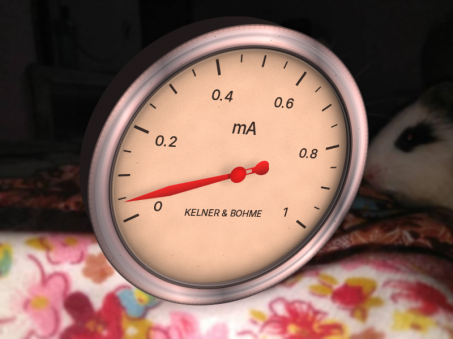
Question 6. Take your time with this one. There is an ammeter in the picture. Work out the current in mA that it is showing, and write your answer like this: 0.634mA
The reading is 0.05mA
